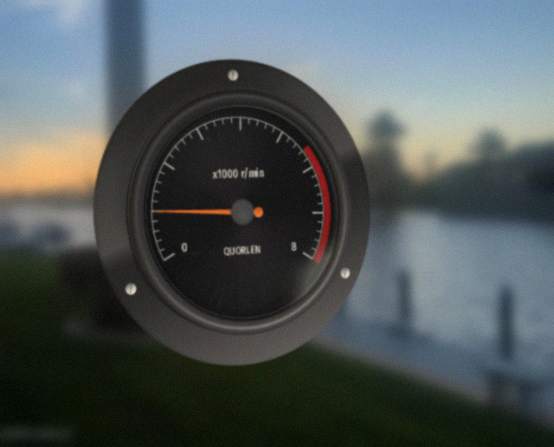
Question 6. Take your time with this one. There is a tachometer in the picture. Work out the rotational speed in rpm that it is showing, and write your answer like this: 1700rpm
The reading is 1000rpm
